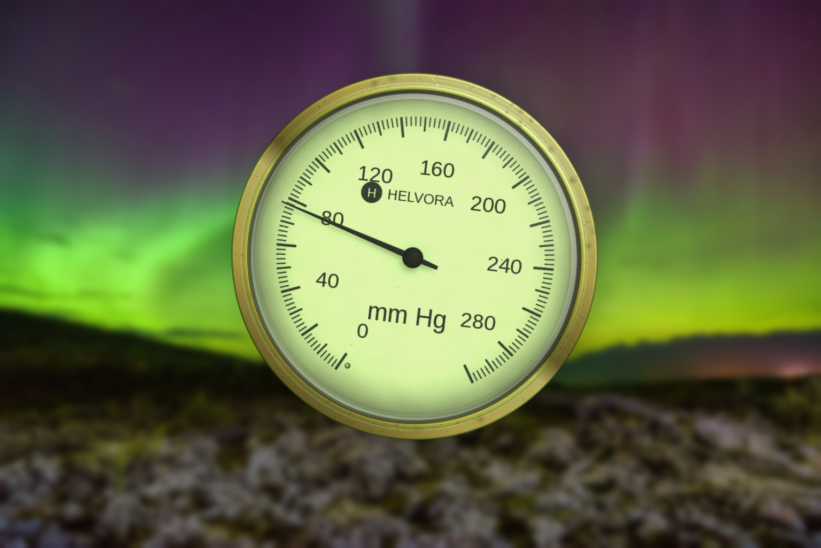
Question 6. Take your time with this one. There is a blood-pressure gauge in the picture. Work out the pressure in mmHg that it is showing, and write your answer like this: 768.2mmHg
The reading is 78mmHg
